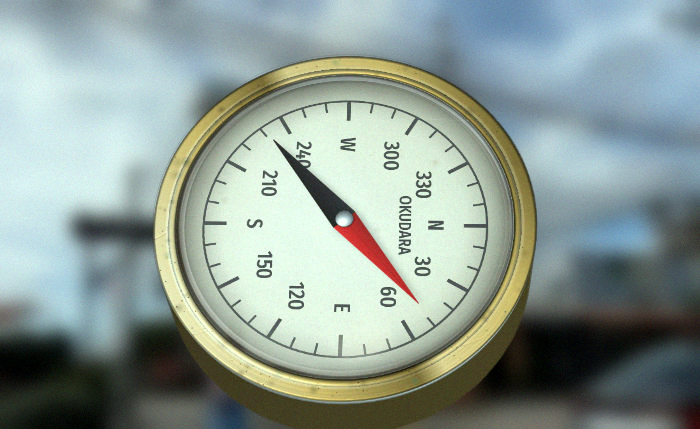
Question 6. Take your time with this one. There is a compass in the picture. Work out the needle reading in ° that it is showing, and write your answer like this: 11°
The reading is 50°
